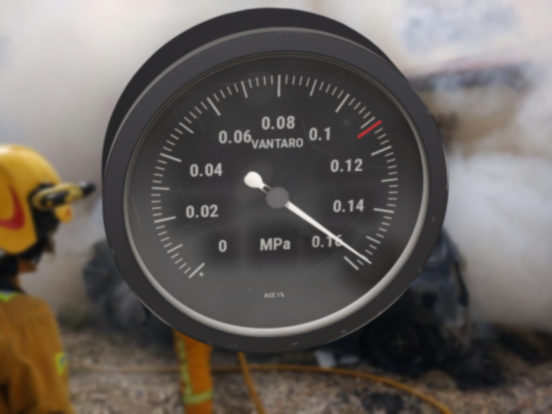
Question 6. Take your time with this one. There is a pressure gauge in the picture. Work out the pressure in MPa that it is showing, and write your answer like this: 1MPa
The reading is 0.156MPa
